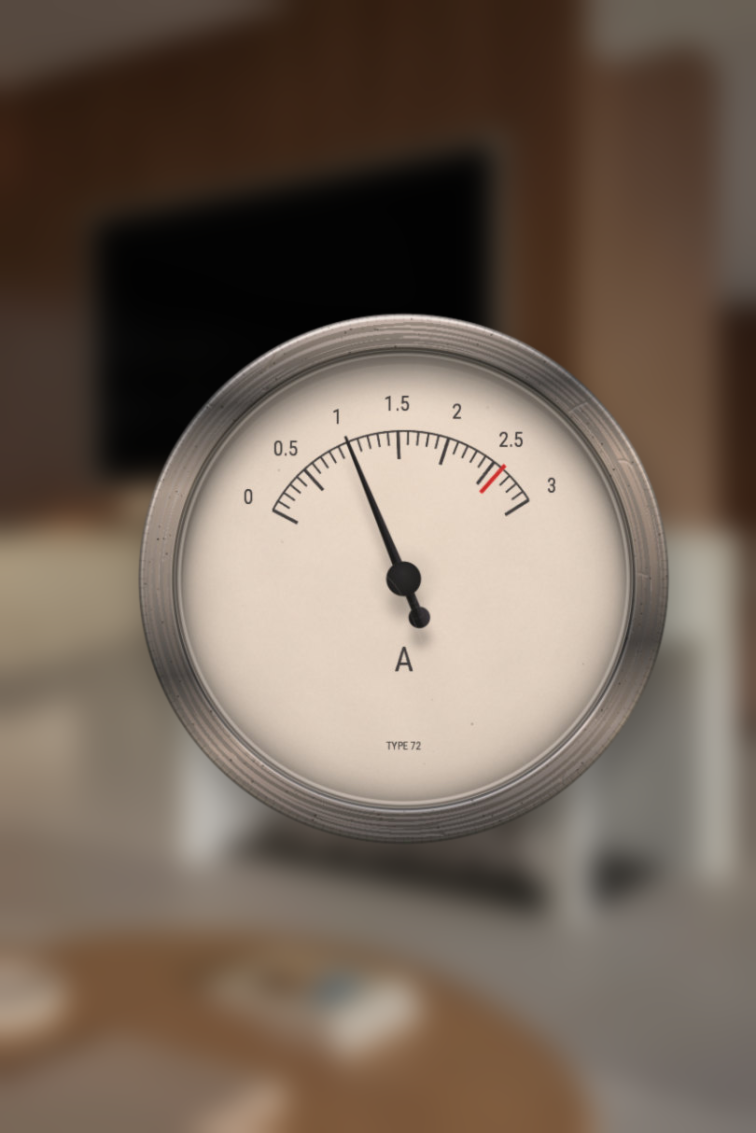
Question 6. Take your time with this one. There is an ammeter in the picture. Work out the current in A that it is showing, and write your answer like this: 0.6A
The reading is 1A
